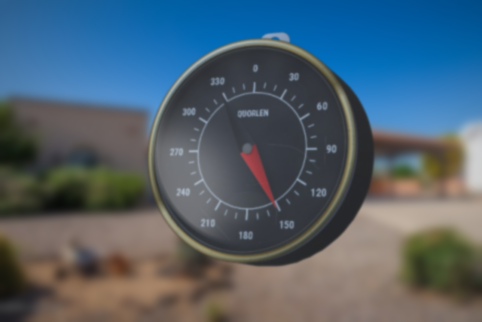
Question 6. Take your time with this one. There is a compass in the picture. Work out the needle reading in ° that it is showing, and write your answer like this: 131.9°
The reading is 150°
